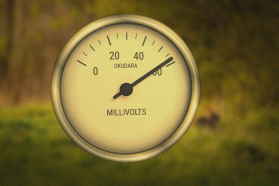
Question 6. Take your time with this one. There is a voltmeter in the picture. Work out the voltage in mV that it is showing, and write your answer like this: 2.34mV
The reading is 57.5mV
